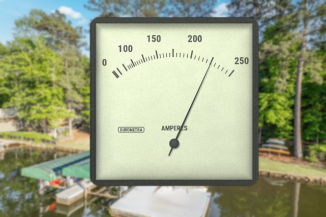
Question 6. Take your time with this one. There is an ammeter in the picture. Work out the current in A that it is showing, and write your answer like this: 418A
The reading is 225A
